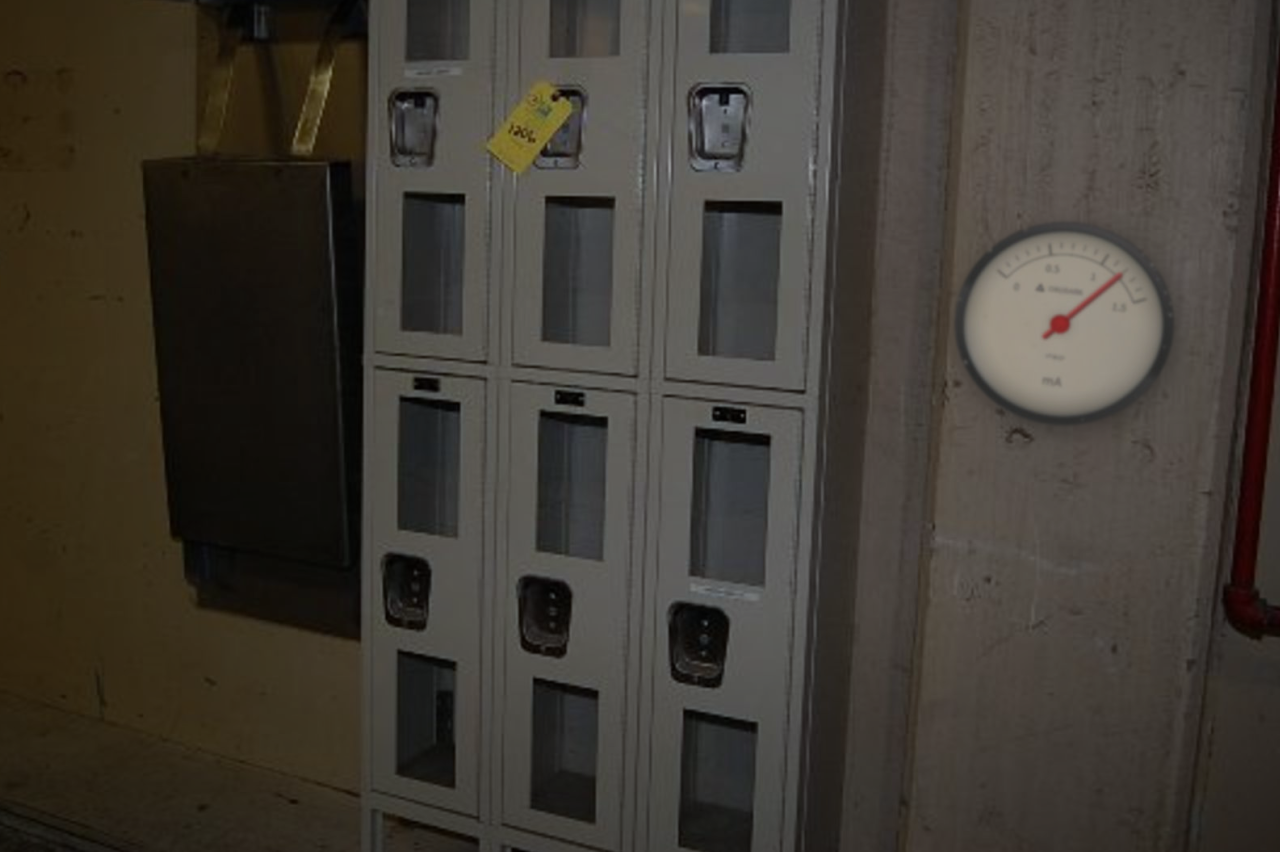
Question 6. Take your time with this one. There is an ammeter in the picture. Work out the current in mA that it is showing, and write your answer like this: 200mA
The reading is 1.2mA
